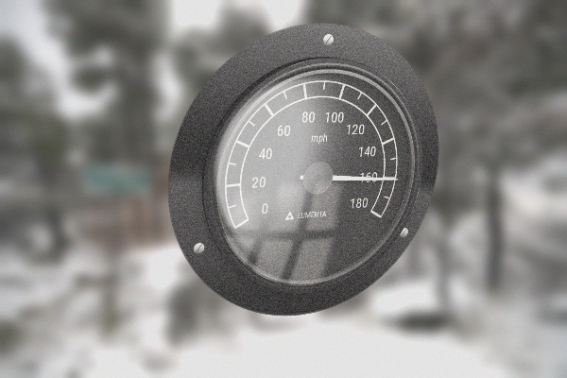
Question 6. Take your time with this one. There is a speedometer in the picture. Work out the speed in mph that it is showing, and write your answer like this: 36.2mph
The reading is 160mph
